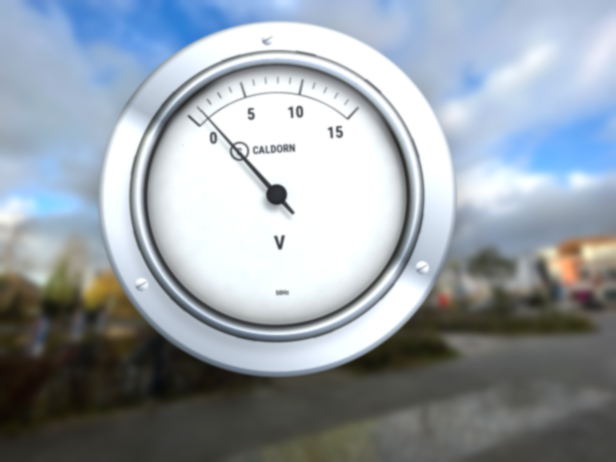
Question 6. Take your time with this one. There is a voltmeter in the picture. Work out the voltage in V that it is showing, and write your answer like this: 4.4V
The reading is 1V
